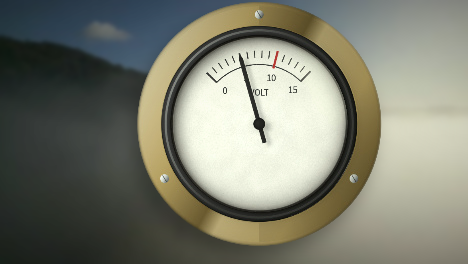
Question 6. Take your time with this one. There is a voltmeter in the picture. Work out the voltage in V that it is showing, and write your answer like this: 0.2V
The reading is 5V
